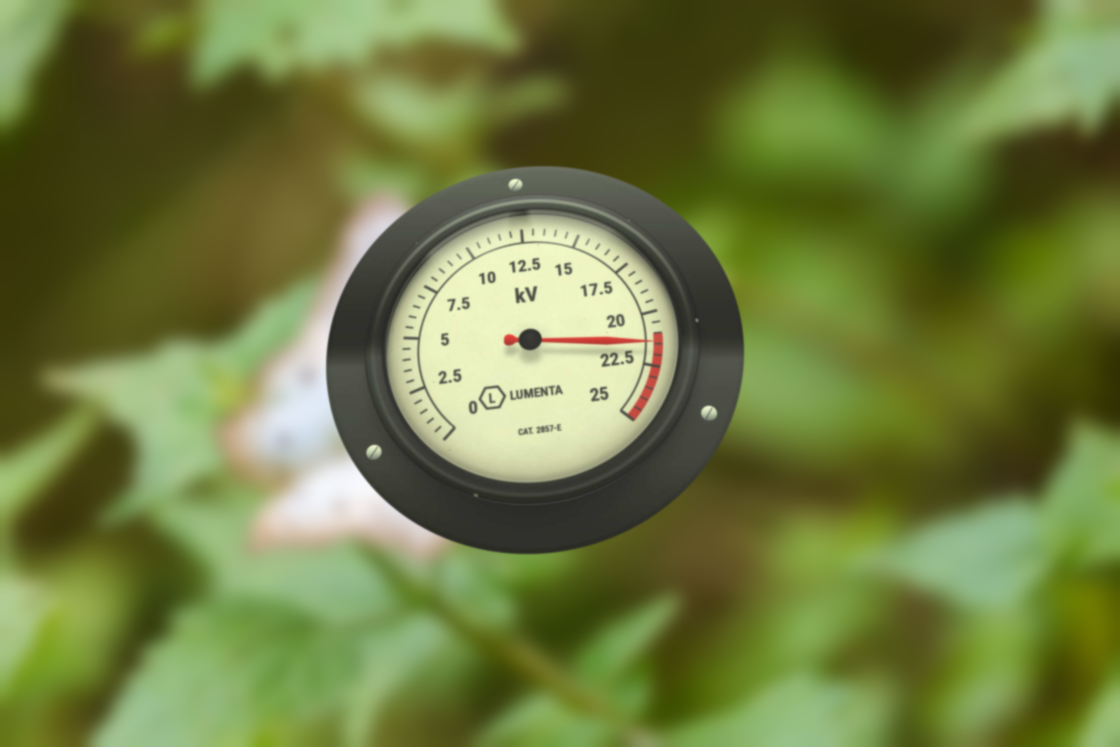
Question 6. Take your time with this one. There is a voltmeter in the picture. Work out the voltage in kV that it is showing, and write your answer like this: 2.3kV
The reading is 21.5kV
